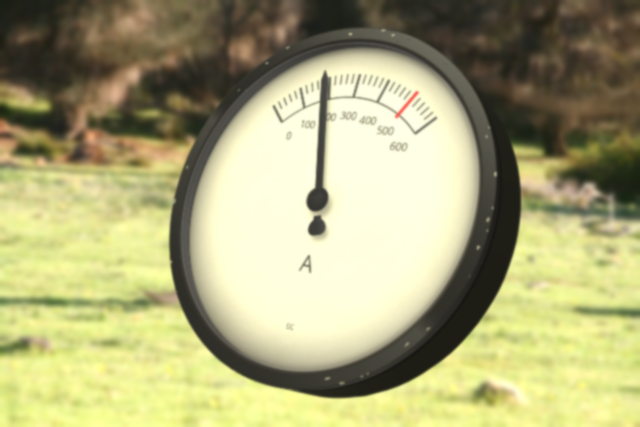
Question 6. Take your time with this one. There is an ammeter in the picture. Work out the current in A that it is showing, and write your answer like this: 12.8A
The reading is 200A
